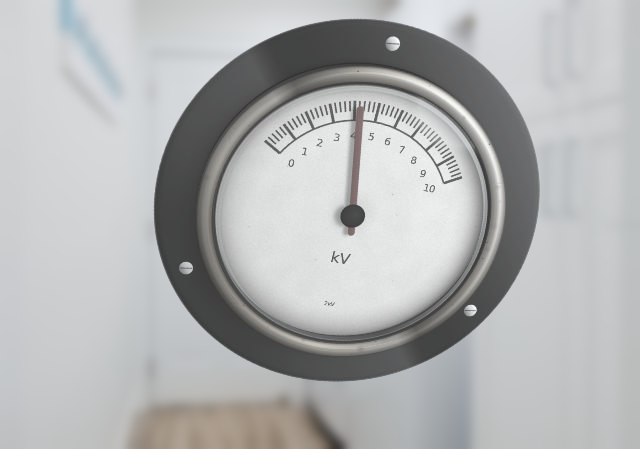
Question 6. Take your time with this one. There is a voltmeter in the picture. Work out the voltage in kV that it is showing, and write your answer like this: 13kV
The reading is 4.2kV
